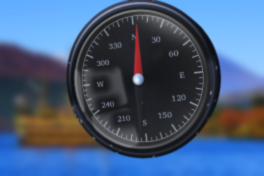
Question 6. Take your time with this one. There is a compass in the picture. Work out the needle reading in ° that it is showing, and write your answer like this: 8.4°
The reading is 5°
